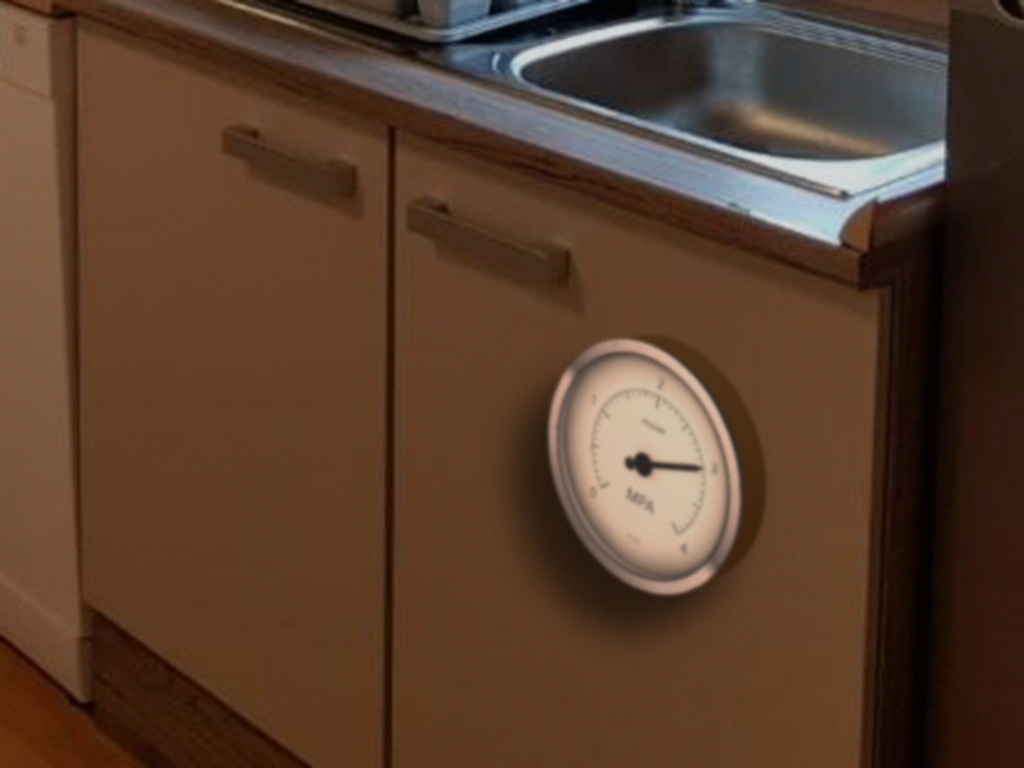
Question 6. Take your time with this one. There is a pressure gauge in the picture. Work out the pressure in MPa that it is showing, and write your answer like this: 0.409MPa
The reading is 3MPa
